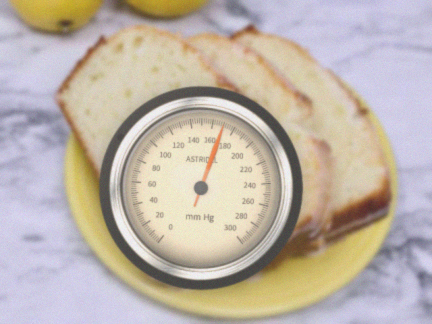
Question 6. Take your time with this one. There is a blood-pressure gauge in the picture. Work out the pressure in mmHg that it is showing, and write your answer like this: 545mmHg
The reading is 170mmHg
